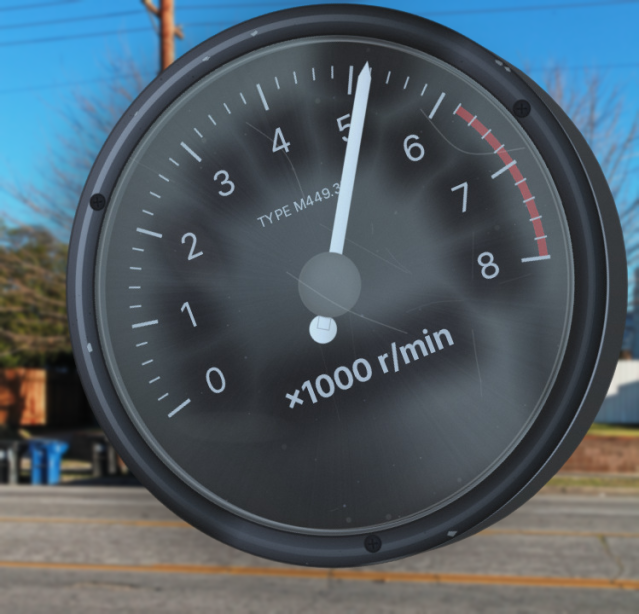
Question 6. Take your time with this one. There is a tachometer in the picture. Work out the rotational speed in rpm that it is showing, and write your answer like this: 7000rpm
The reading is 5200rpm
